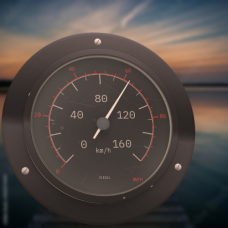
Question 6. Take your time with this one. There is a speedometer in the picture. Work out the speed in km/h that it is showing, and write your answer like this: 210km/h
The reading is 100km/h
